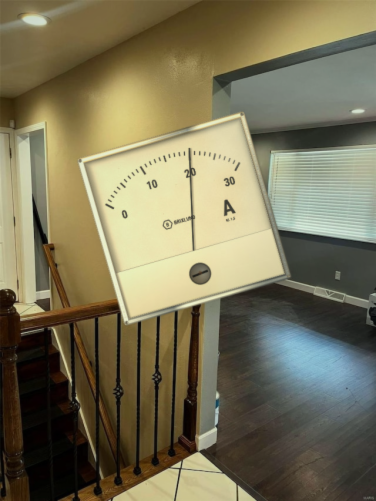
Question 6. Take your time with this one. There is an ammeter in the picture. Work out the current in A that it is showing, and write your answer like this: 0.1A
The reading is 20A
